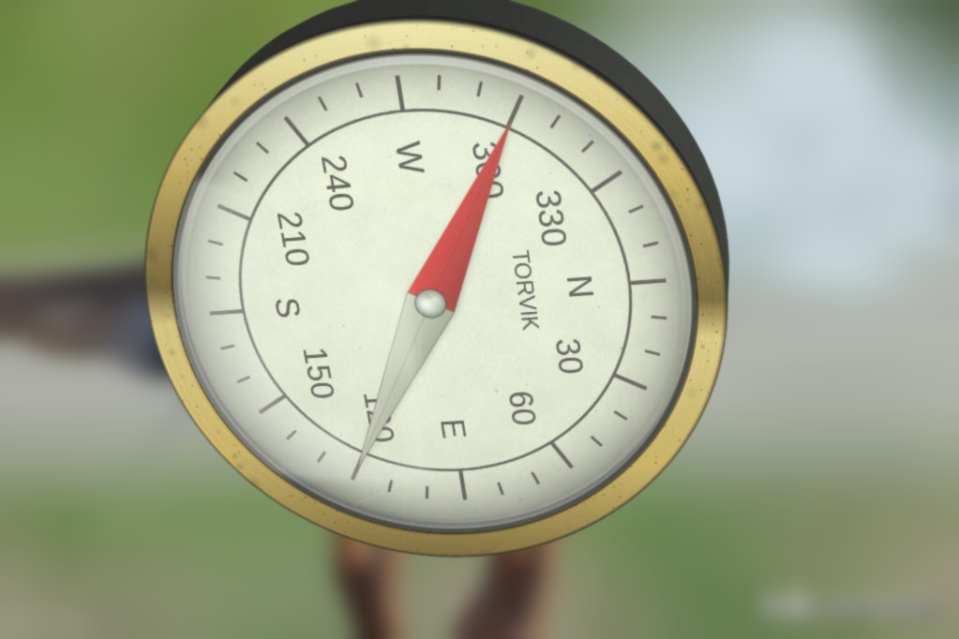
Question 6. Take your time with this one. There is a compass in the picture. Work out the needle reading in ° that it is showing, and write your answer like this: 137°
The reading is 300°
